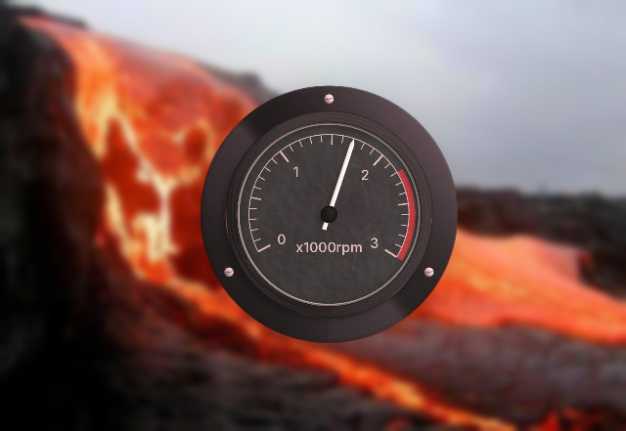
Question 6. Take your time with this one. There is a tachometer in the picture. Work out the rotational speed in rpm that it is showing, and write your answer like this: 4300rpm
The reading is 1700rpm
